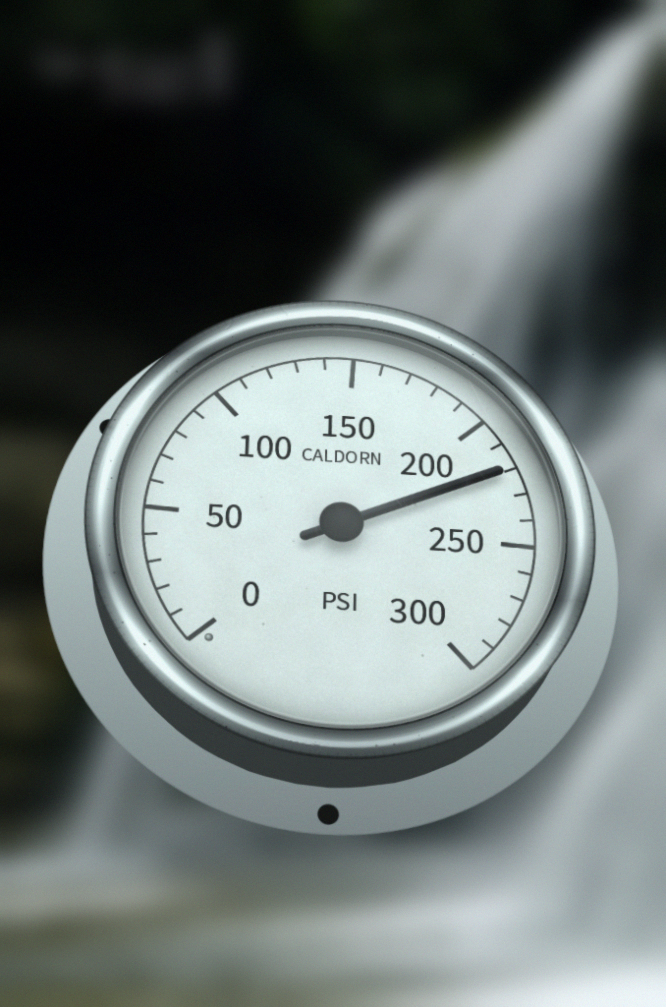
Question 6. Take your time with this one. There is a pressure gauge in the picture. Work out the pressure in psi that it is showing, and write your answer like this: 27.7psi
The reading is 220psi
